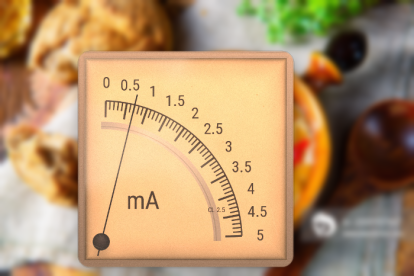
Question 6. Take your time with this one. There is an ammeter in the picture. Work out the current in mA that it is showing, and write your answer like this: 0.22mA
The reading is 0.7mA
